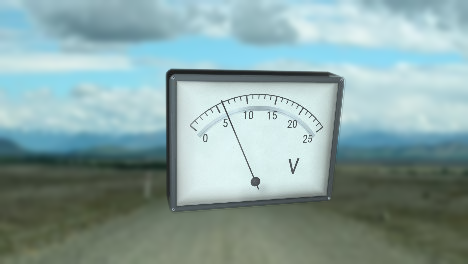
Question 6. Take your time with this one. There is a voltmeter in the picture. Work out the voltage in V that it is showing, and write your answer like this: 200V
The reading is 6V
